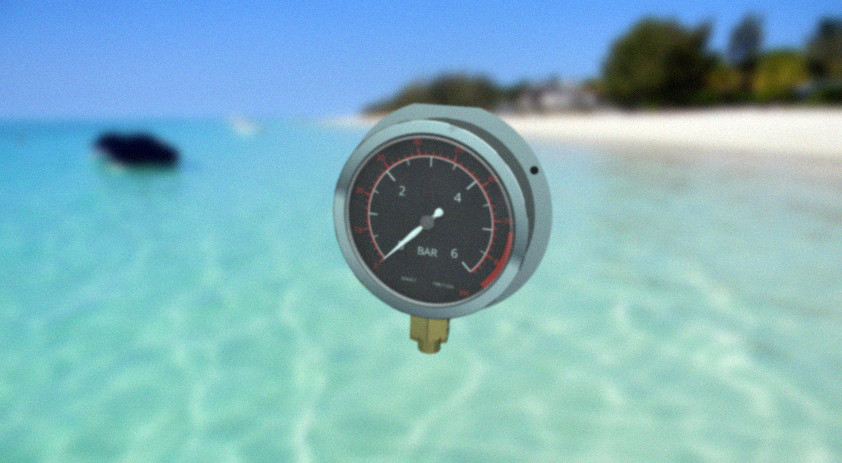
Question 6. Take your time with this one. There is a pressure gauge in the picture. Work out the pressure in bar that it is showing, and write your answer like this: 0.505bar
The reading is 0bar
